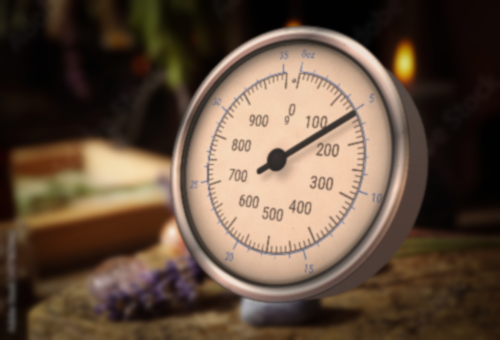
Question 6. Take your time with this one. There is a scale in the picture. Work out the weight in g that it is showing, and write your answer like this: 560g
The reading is 150g
